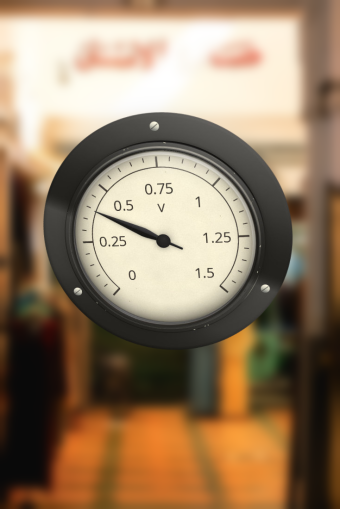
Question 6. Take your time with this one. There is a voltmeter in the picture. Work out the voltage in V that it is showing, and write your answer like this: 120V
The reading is 0.4V
